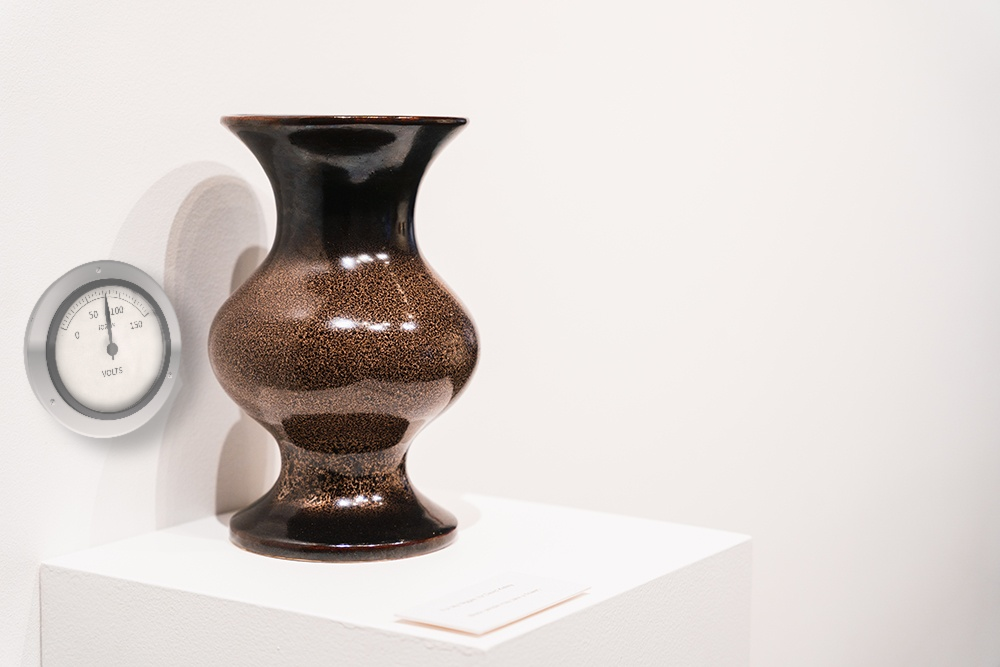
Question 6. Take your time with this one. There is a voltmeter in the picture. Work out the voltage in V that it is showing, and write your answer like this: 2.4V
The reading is 75V
